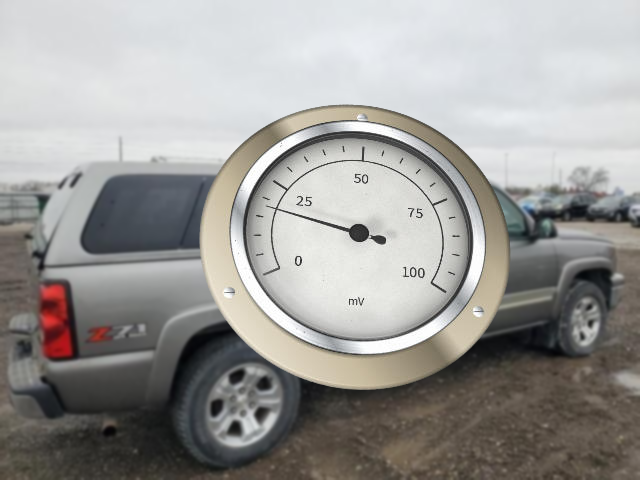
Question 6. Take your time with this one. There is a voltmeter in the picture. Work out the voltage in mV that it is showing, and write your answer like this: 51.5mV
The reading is 17.5mV
